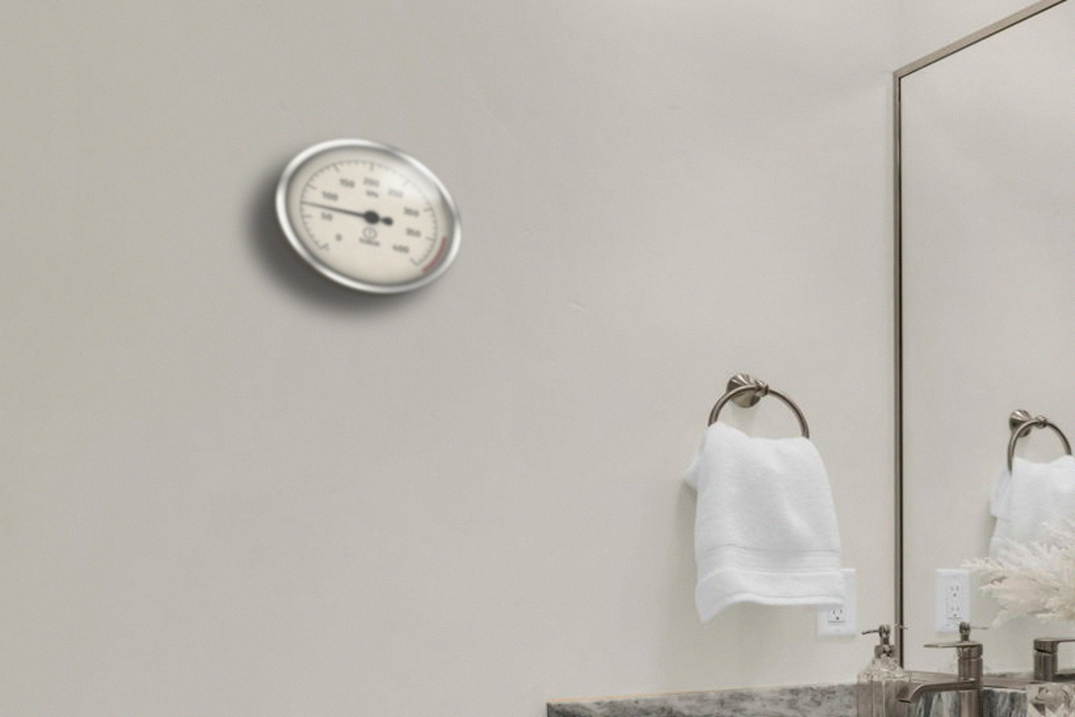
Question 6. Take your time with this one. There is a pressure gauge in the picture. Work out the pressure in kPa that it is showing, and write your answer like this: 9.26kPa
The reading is 70kPa
